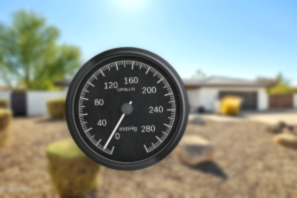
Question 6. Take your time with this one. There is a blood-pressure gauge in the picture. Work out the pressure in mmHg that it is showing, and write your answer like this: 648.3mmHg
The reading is 10mmHg
